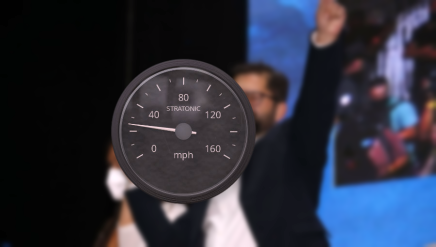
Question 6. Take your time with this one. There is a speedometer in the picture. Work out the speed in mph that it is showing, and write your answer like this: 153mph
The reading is 25mph
